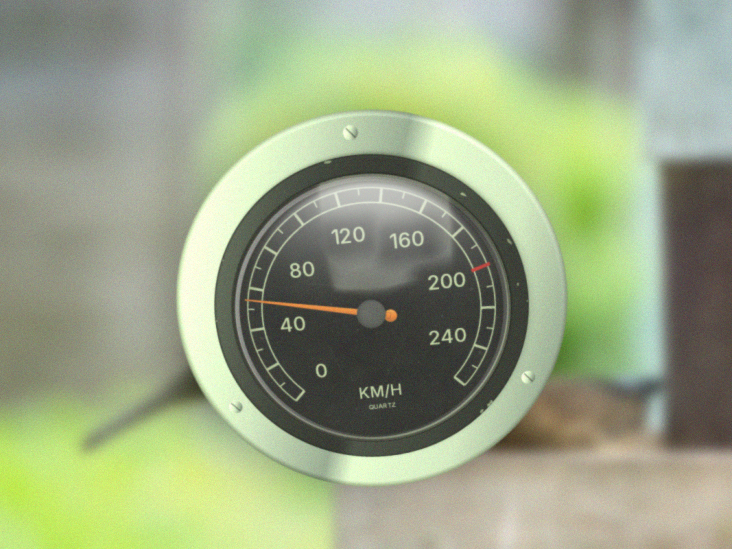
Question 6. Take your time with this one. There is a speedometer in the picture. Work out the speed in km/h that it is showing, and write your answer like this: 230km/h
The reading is 55km/h
